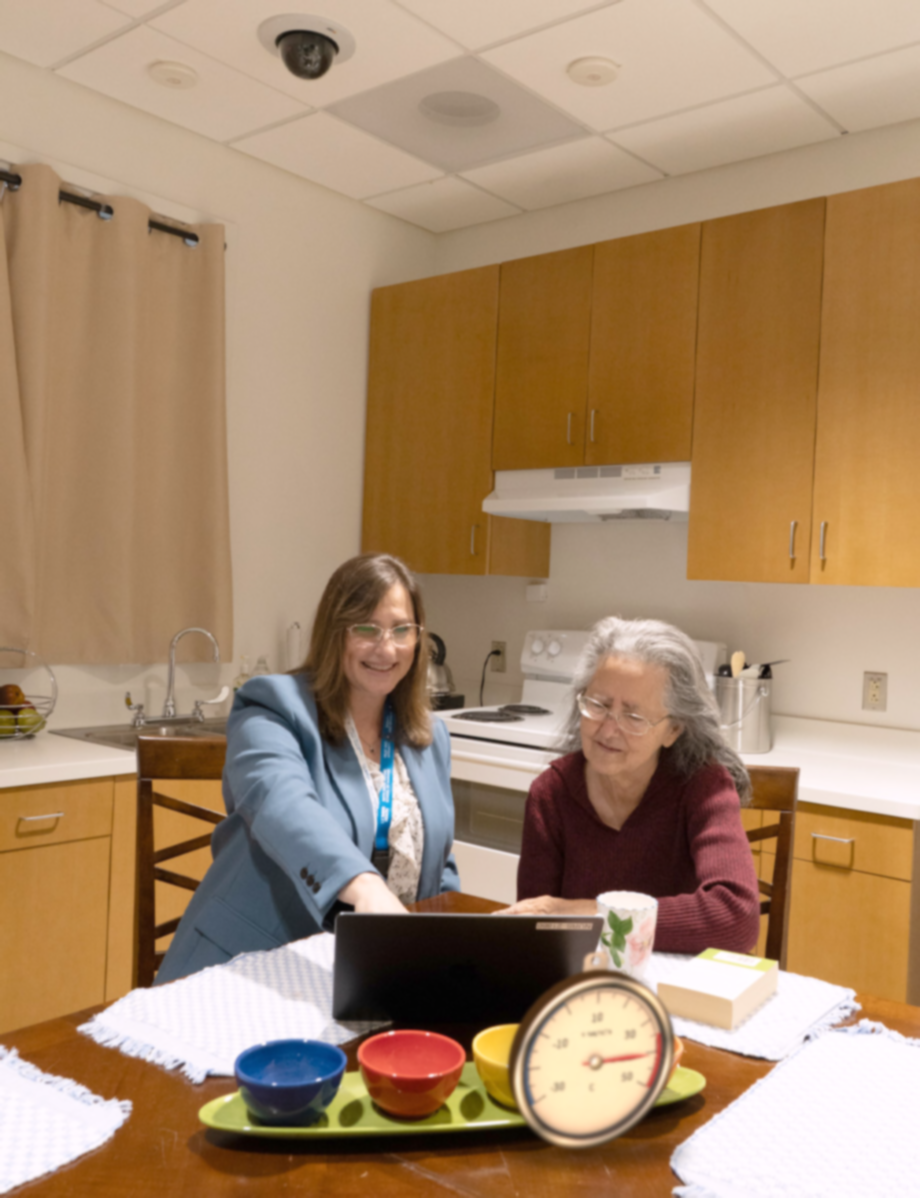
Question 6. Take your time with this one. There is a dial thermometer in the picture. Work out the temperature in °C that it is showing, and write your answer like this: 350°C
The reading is 40°C
